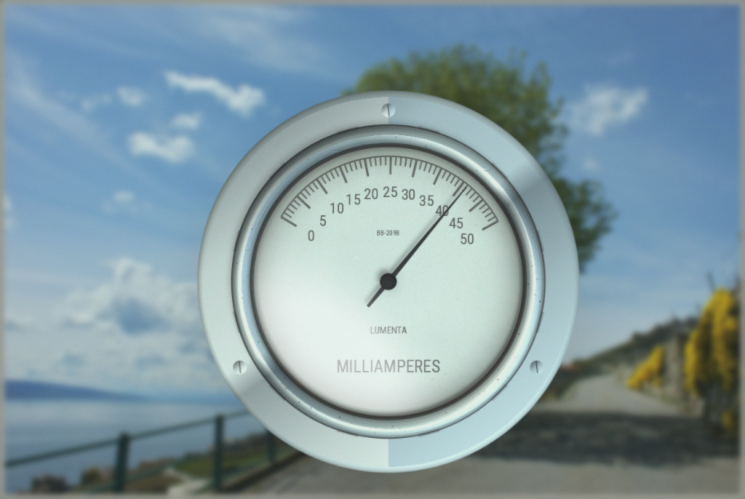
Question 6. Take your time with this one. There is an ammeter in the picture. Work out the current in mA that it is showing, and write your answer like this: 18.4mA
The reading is 41mA
